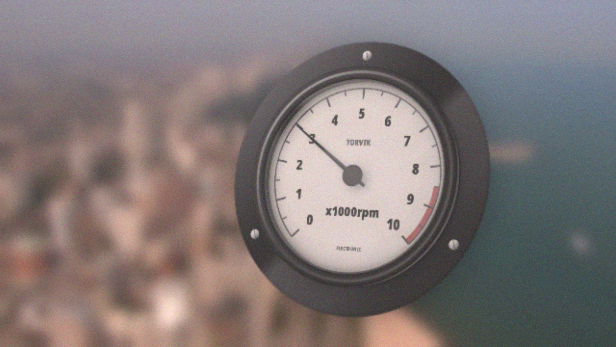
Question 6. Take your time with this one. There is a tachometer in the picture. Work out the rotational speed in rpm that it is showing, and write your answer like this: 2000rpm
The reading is 3000rpm
